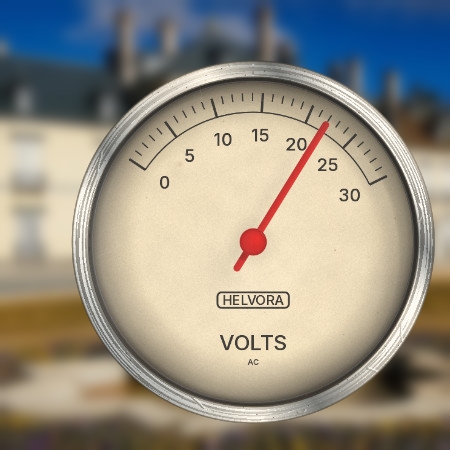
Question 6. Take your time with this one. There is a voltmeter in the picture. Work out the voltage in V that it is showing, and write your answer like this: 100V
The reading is 22V
